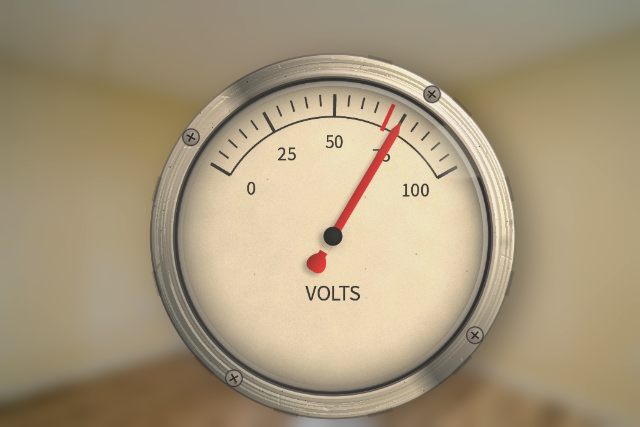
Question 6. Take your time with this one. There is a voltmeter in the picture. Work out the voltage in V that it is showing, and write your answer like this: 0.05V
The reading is 75V
